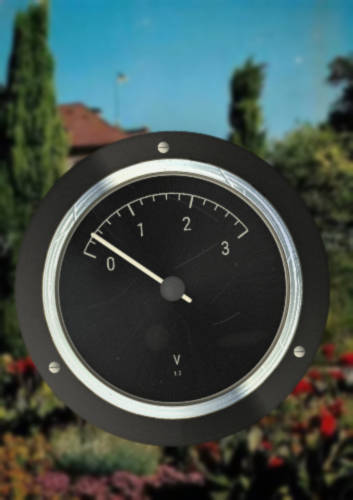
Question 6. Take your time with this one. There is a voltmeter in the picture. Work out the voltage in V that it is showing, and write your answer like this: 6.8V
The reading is 0.3V
